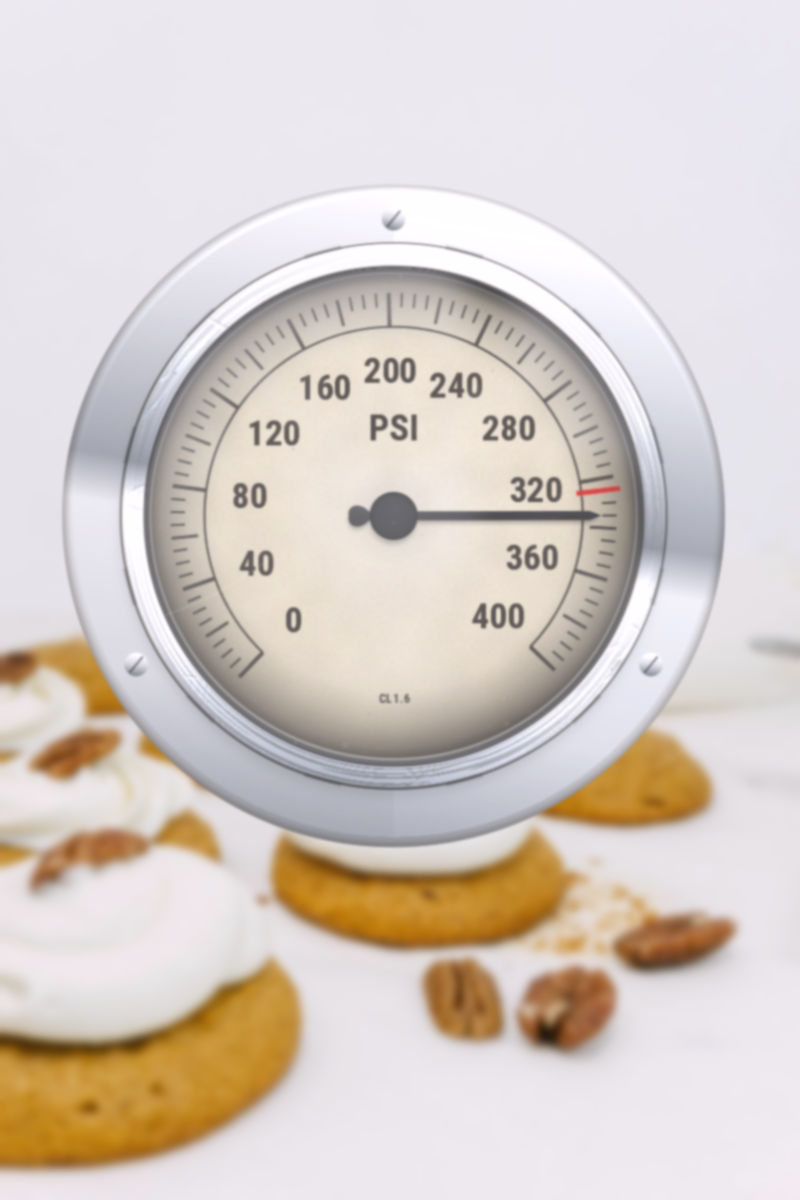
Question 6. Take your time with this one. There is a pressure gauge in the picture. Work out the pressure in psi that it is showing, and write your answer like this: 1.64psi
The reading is 335psi
